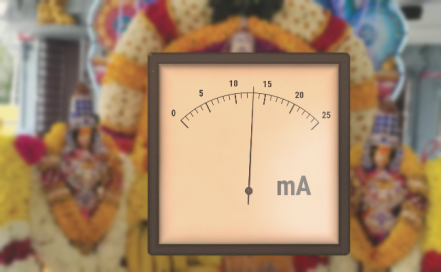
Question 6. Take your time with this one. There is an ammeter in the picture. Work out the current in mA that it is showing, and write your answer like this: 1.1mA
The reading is 13mA
